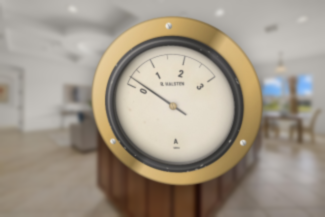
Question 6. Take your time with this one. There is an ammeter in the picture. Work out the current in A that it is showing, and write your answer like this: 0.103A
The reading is 0.25A
